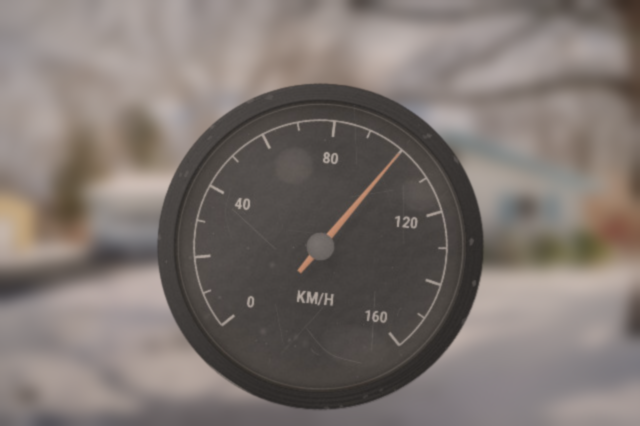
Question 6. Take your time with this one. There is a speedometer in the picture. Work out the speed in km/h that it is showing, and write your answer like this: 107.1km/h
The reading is 100km/h
